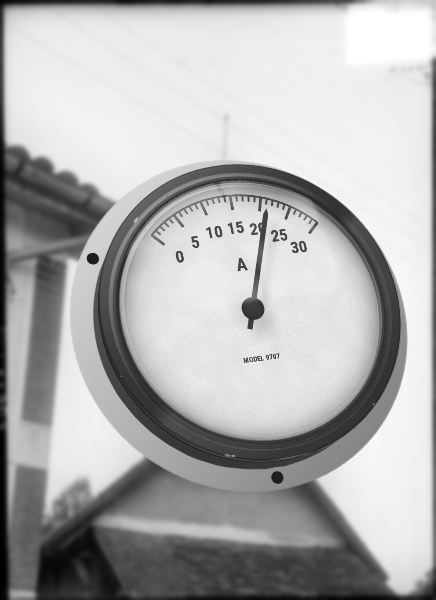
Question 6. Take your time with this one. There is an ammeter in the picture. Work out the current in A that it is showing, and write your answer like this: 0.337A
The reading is 21A
